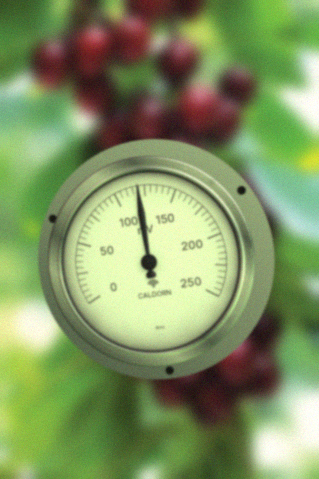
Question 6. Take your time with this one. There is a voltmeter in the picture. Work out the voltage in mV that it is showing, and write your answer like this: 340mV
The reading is 120mV
